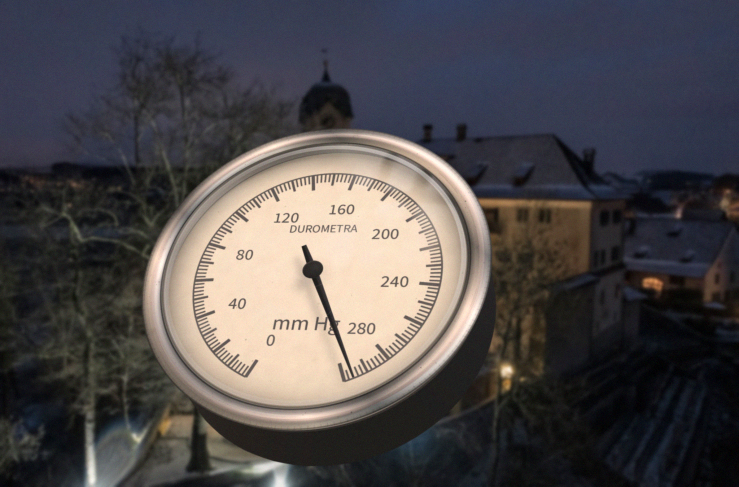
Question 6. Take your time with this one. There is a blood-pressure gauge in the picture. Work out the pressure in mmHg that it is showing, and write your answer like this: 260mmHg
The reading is 296mmHg
